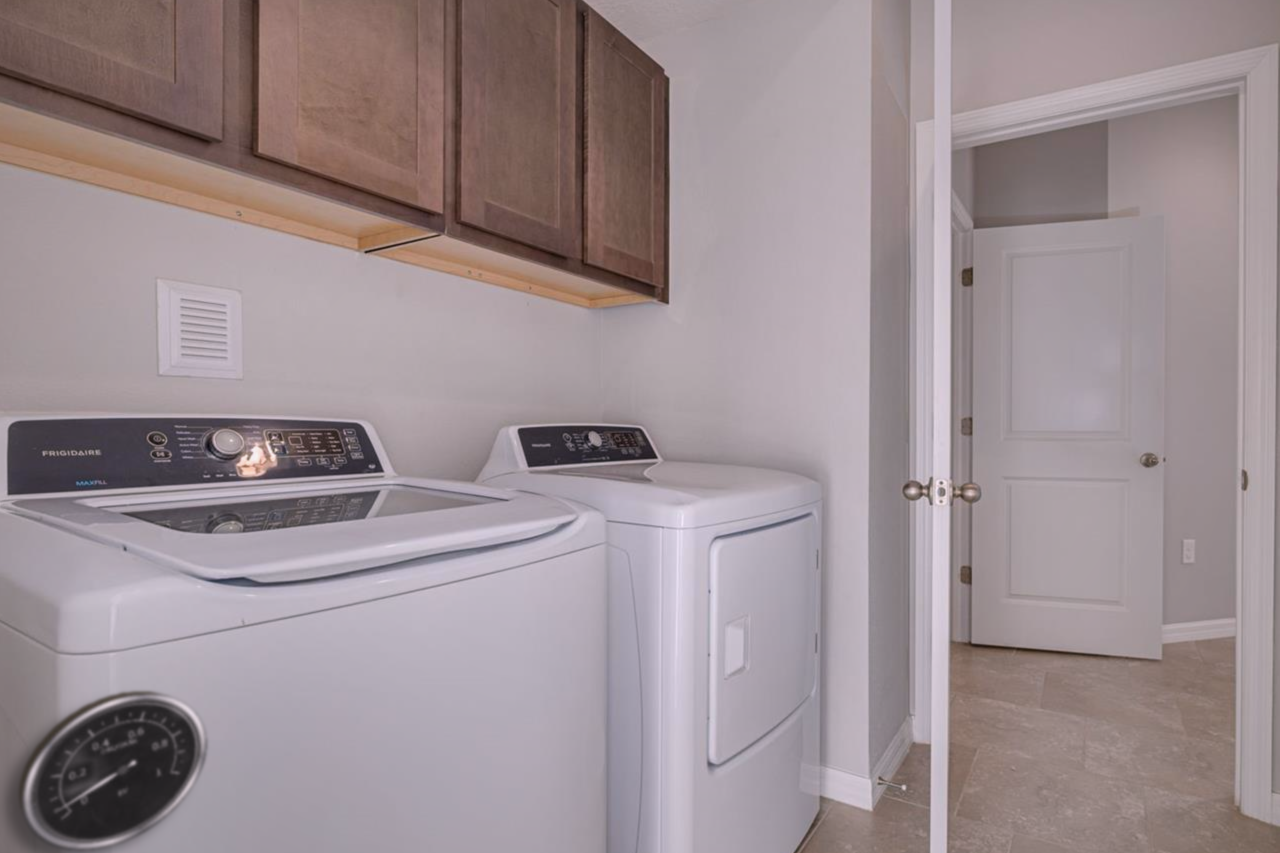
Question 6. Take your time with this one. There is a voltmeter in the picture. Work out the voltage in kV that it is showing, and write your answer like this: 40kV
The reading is 0.05kV
